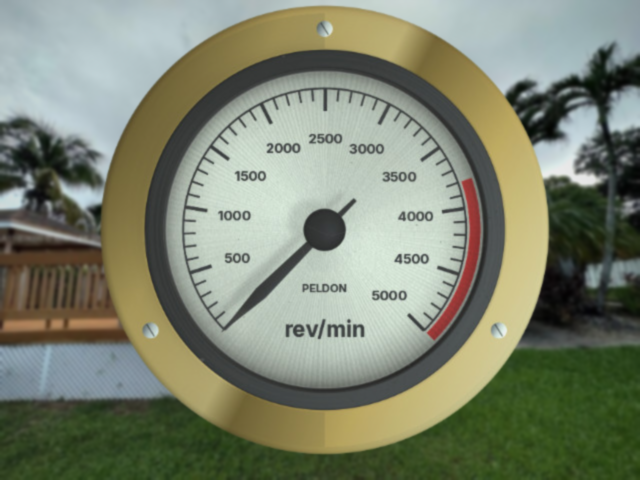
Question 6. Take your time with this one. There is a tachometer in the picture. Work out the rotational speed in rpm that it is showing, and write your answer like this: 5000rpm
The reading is 0rpm
